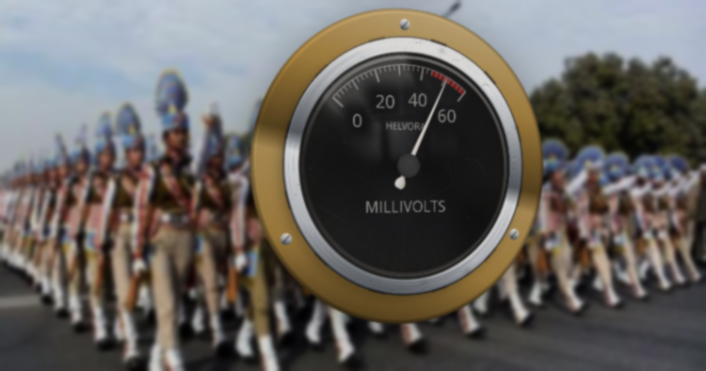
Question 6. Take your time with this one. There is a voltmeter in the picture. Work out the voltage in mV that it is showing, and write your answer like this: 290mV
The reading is 50mV
